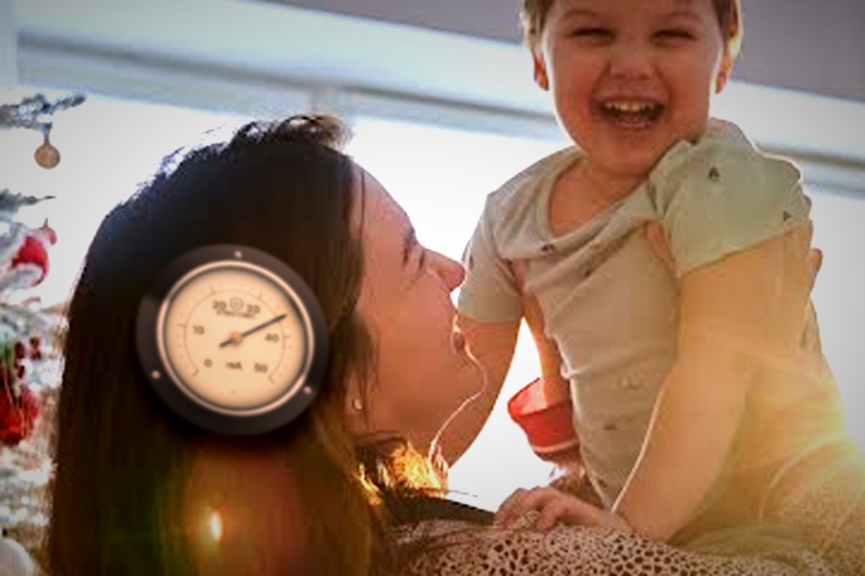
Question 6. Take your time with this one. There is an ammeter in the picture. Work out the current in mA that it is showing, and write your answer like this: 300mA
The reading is 36mA
